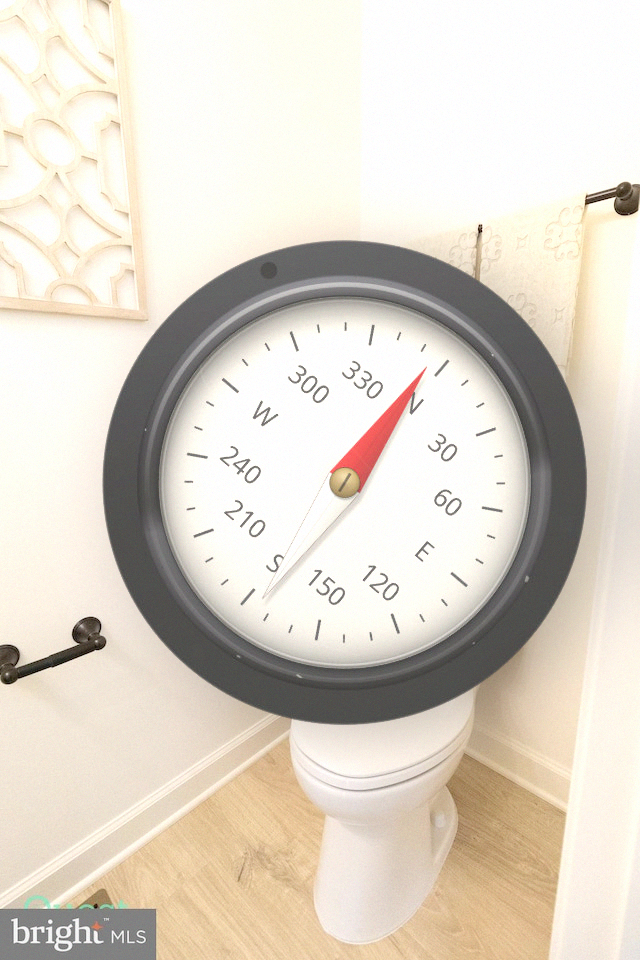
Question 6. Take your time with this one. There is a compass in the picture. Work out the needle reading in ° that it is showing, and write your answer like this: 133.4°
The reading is 355°
